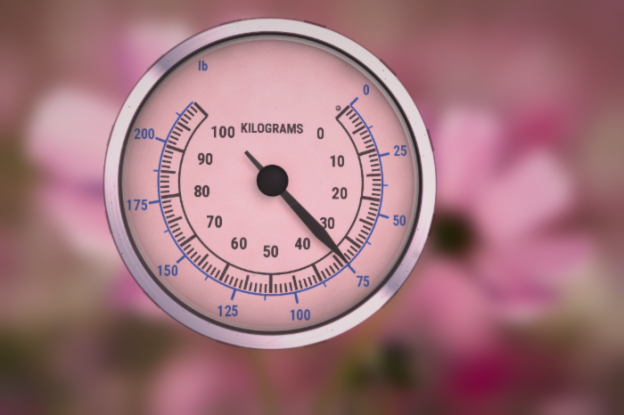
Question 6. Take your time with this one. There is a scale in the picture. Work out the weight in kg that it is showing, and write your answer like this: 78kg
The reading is 34kg
